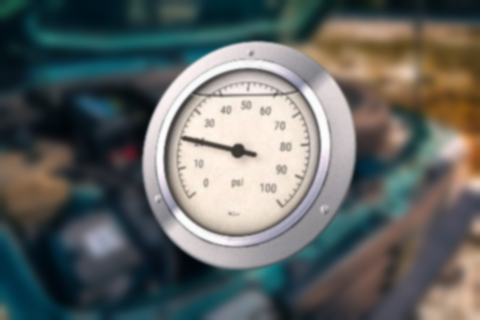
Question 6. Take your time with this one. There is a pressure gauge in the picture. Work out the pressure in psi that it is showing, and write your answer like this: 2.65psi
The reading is 20psi
